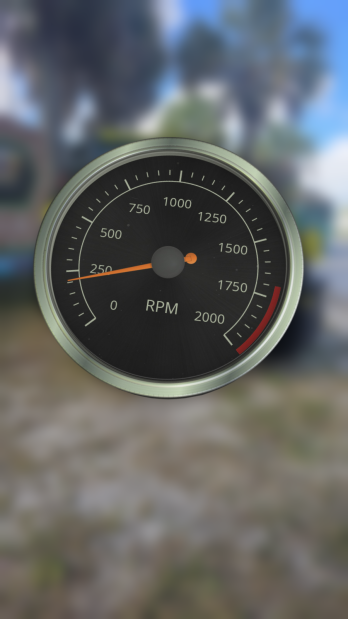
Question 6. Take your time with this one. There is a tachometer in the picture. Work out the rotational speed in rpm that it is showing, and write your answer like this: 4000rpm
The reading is 200rpm
